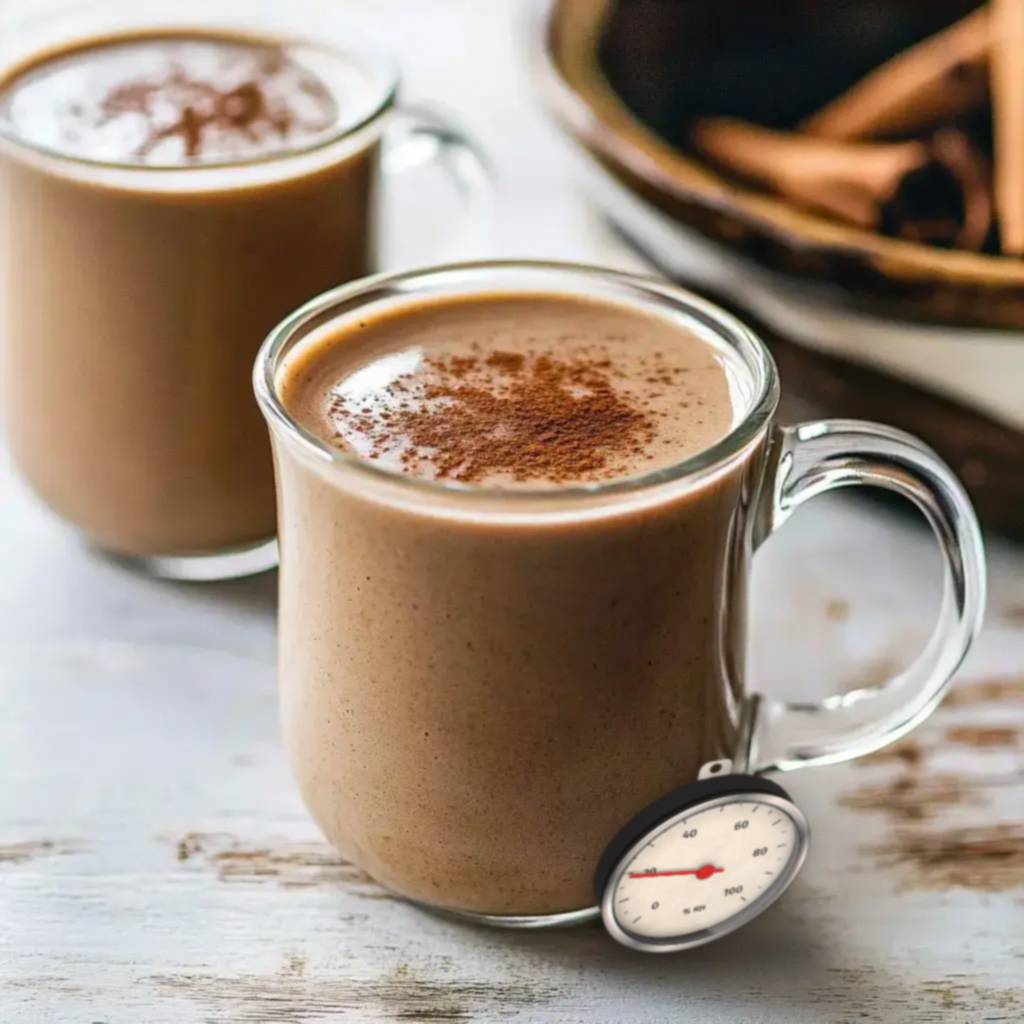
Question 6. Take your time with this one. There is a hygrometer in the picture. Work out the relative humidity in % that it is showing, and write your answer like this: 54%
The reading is 20%
